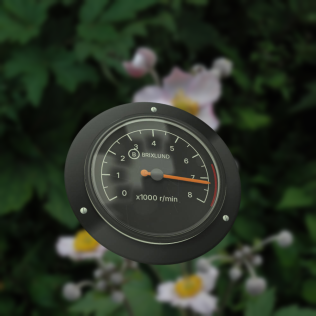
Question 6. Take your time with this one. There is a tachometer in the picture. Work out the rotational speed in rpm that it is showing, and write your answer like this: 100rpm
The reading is 7250rpm
